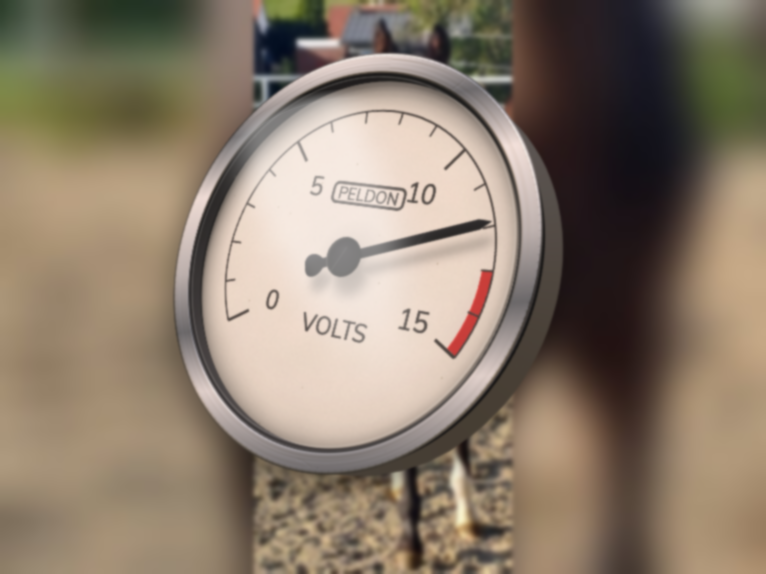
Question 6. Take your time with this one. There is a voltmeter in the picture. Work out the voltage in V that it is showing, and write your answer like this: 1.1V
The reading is 12V
